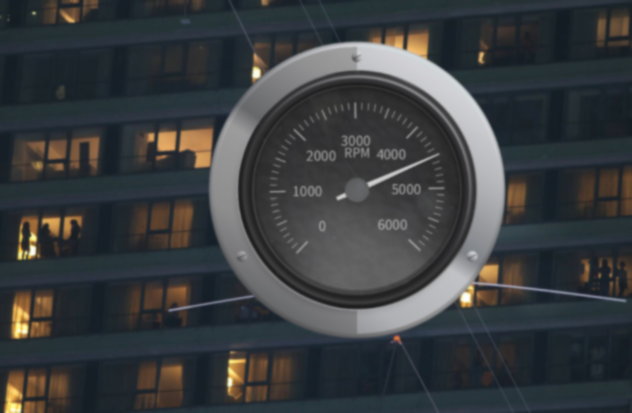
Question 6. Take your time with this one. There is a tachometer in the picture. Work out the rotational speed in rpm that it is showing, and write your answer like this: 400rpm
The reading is 4500rpm
